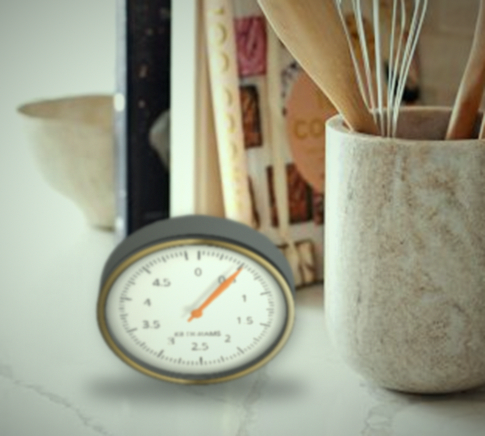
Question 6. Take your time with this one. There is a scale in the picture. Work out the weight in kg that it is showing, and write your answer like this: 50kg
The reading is 0.5kg
